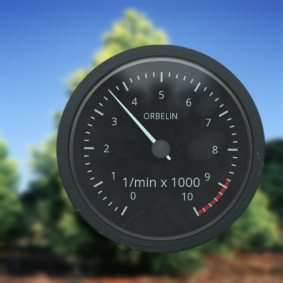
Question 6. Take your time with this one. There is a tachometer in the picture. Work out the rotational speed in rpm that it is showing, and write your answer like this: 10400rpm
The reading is 3600rpm
